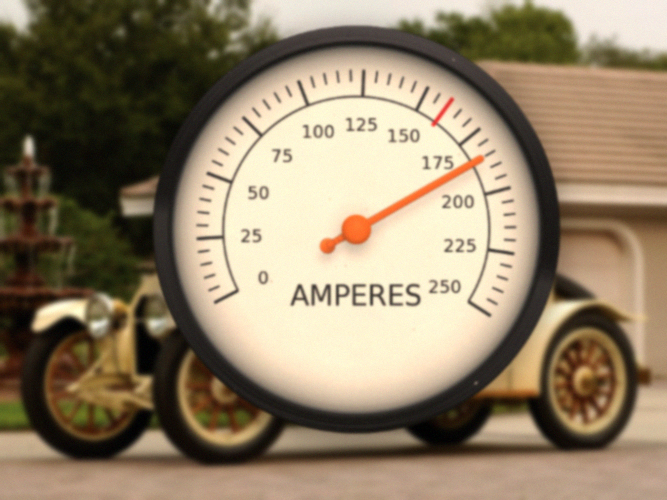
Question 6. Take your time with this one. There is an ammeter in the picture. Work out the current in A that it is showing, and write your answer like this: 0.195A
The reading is 185A
